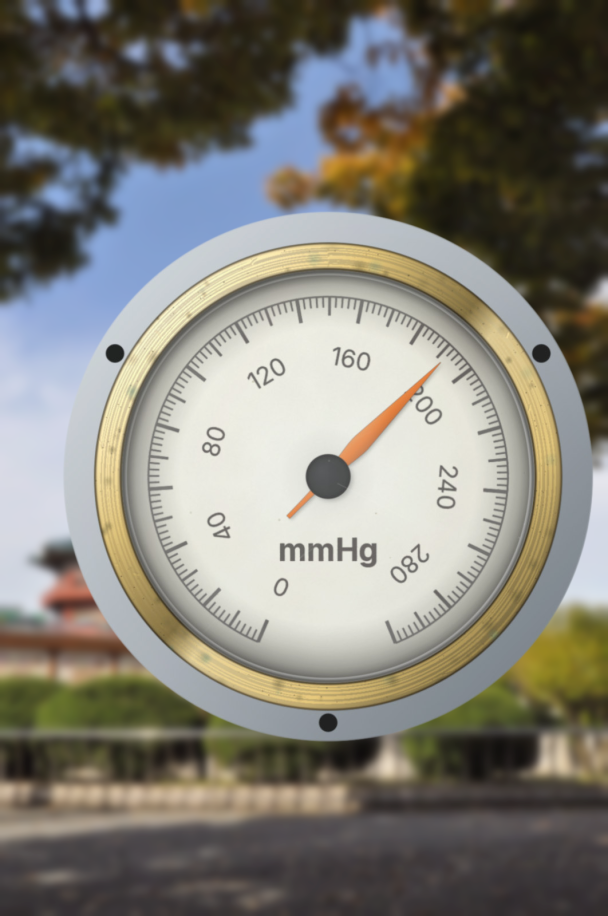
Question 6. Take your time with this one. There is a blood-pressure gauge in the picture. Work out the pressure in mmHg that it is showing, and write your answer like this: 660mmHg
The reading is 192mmHg
